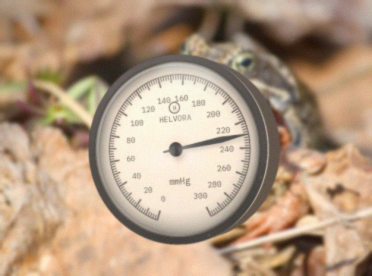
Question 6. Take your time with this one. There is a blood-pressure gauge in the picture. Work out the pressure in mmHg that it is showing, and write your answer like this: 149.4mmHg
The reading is 230mmHg
